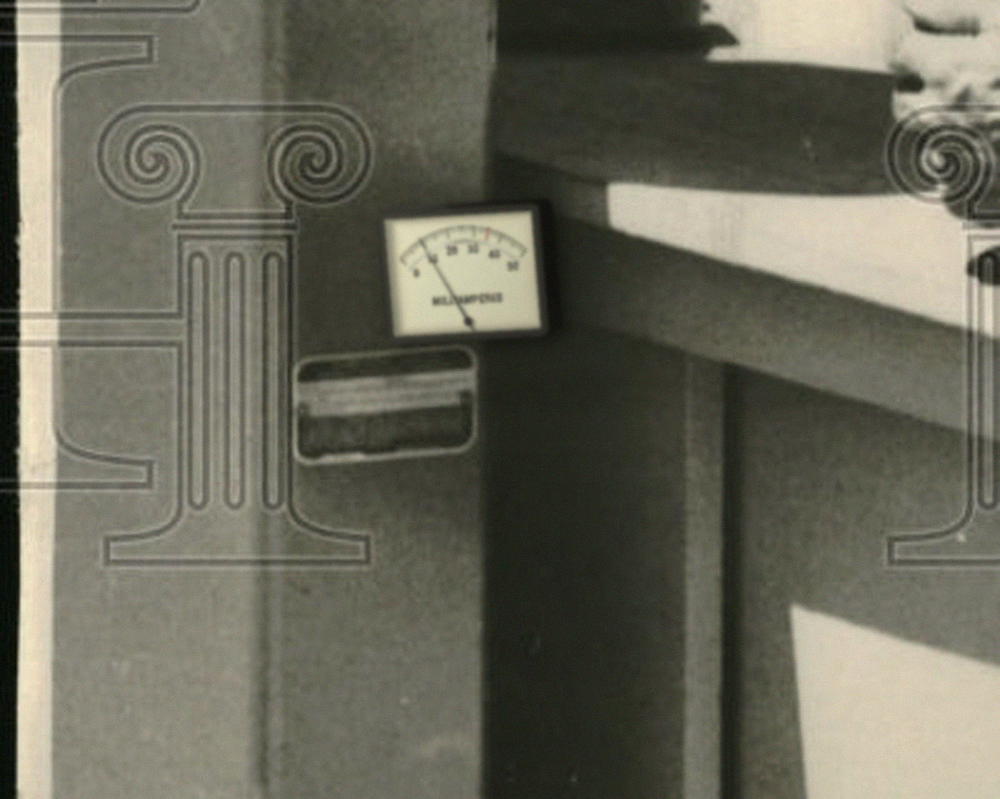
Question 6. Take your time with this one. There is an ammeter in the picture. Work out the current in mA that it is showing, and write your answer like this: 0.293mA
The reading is 10mA
